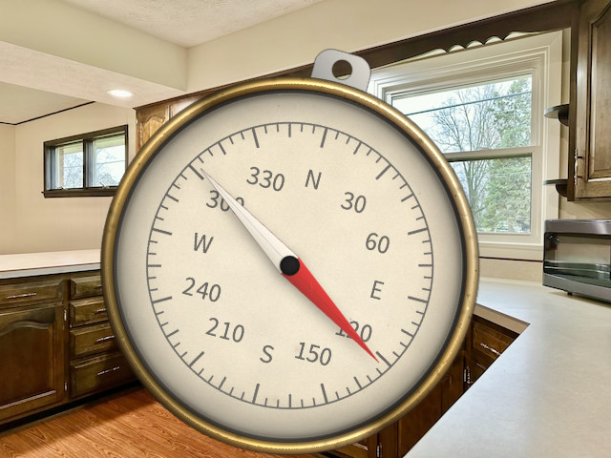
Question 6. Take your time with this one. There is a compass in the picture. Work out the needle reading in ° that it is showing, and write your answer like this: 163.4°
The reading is 122.5°
